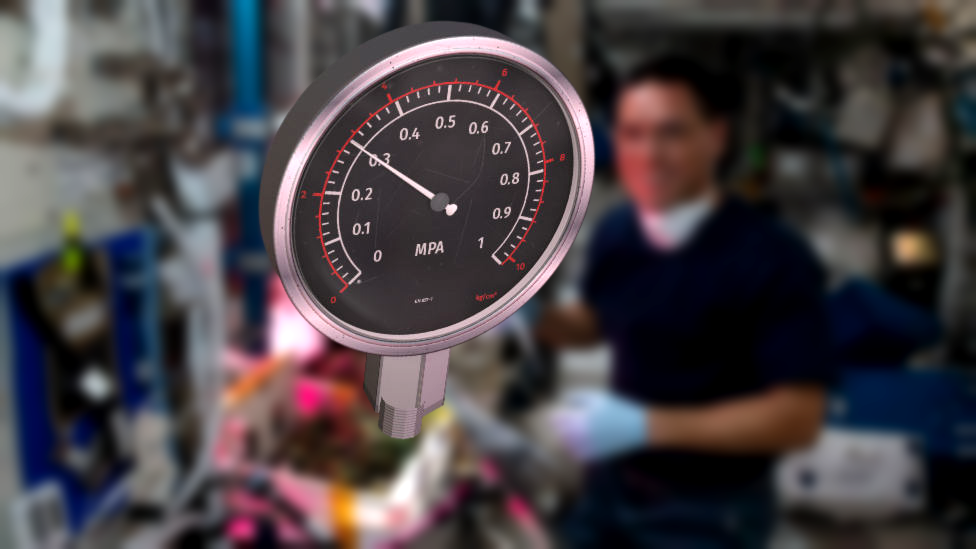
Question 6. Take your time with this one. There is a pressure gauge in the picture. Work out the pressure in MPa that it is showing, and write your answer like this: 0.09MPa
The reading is 0.3MPa
